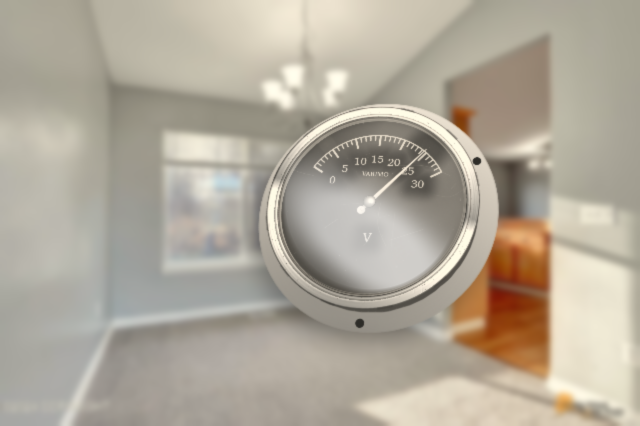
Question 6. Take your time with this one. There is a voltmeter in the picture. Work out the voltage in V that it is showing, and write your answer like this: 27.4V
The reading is 25V
